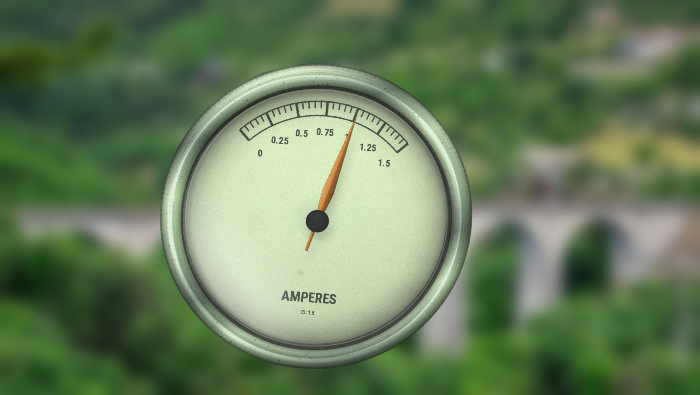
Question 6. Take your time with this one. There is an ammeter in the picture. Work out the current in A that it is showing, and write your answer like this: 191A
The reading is 1A
